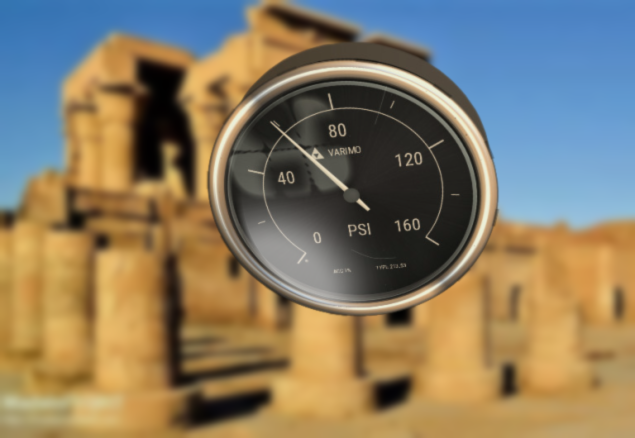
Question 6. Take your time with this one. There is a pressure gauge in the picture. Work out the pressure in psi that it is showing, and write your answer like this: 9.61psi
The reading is 60psi
